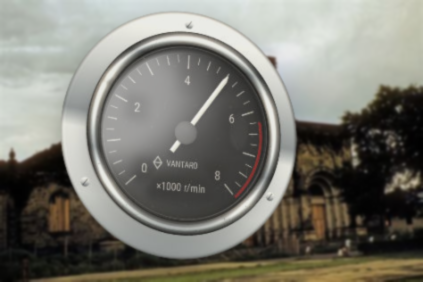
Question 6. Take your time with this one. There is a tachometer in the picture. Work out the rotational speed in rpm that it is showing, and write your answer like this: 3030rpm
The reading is 5000rpm
